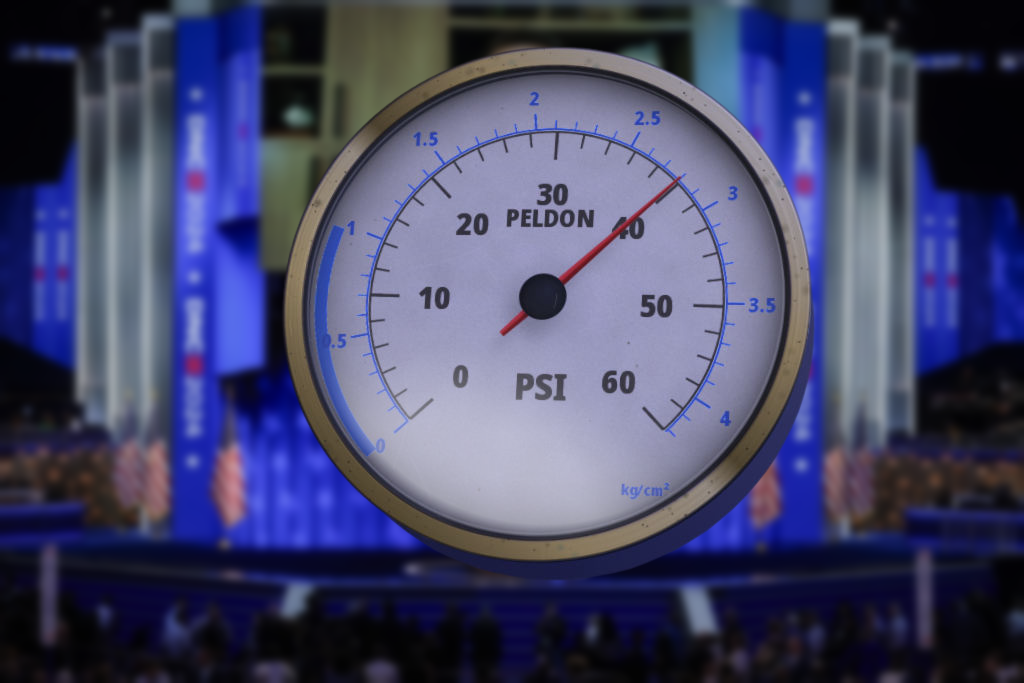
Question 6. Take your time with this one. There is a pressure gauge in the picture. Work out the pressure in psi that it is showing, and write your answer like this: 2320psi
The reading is 40psi
